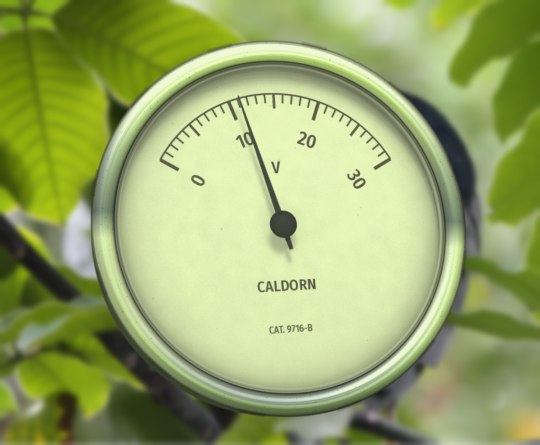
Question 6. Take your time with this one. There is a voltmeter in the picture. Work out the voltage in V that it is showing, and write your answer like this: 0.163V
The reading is 11V
